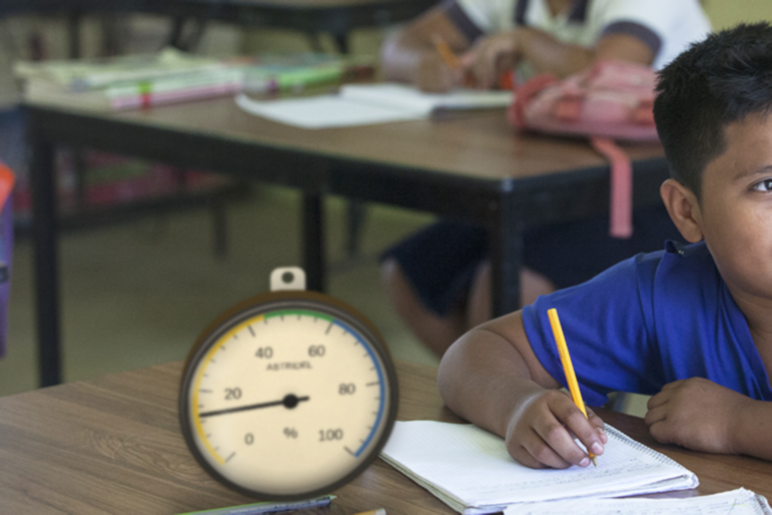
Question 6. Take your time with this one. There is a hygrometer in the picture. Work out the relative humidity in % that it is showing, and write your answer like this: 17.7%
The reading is 14%
